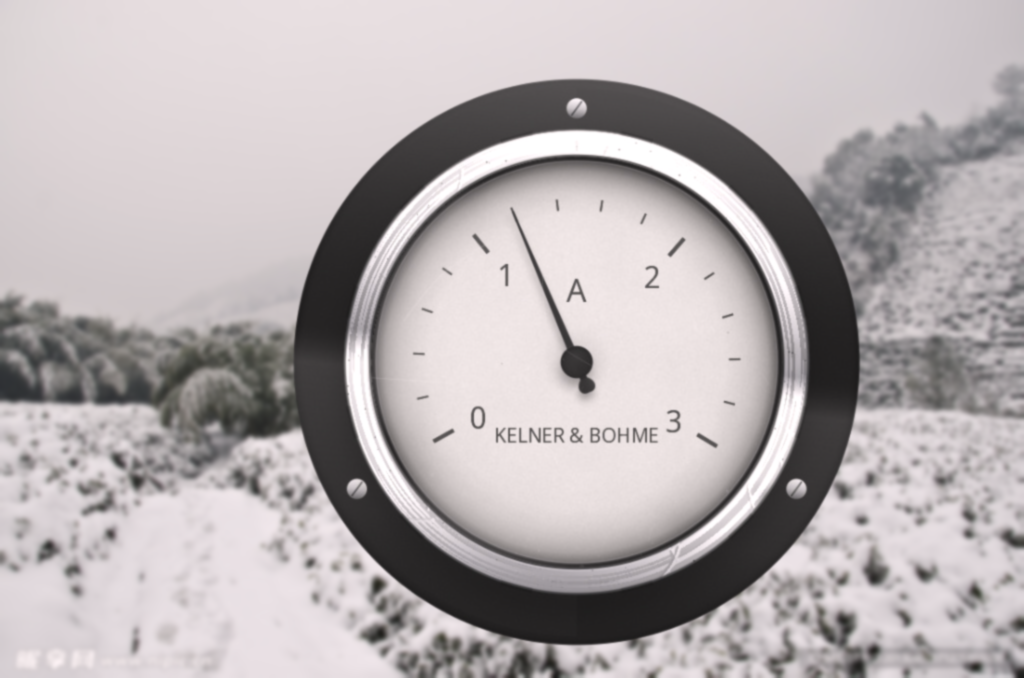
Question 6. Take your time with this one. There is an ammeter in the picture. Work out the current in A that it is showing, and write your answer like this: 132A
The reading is 1.2A
